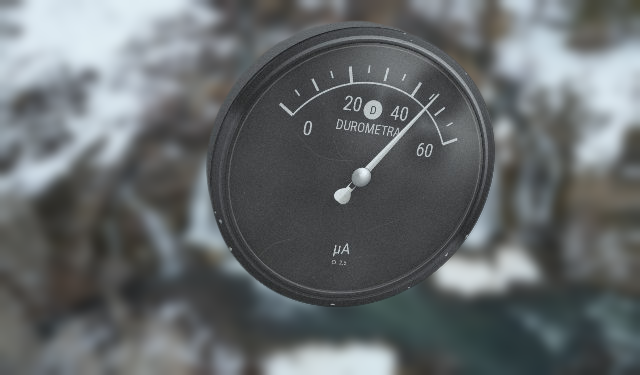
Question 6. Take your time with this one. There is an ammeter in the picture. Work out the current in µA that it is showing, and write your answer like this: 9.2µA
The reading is 45µA
